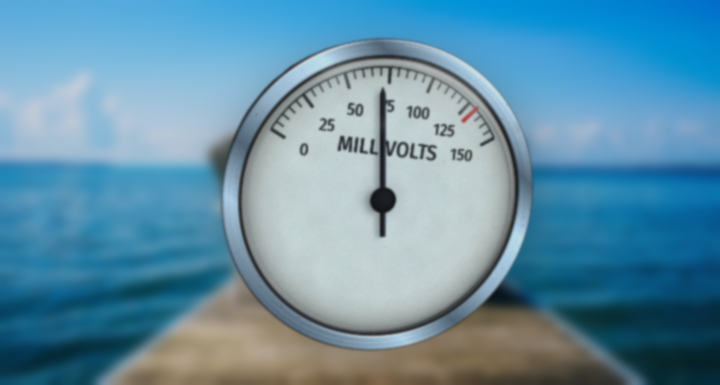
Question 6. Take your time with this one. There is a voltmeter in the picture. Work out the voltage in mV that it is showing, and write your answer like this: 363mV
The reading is 70mV
